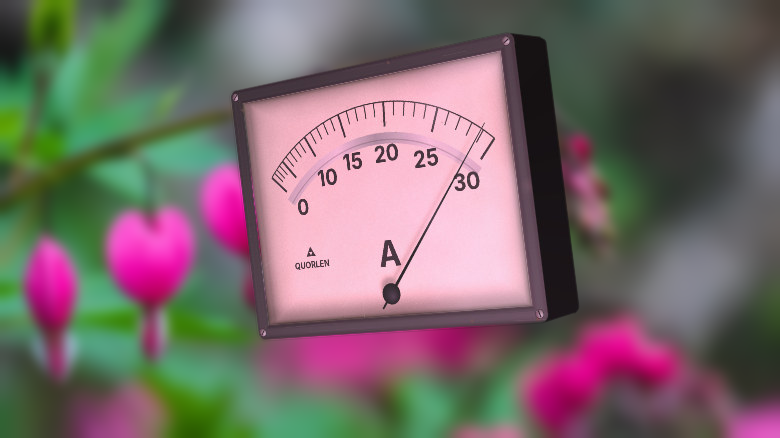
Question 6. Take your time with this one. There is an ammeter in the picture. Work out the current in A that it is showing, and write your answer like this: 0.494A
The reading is 29A
